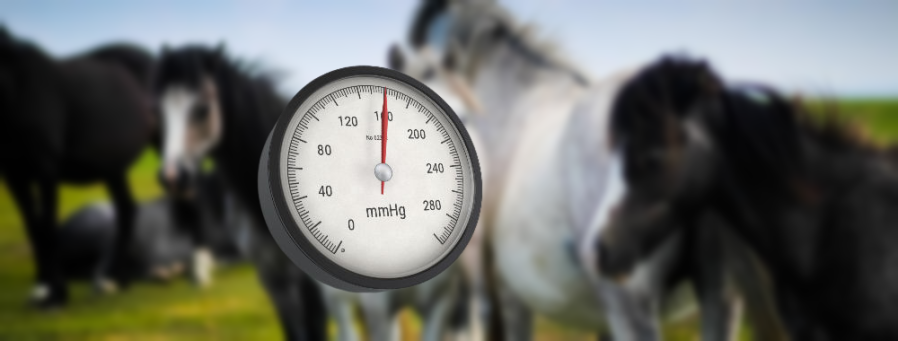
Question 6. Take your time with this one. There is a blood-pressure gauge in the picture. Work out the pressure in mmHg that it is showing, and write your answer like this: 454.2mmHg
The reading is 160mmHg
